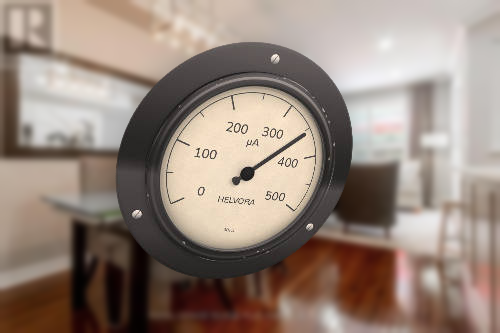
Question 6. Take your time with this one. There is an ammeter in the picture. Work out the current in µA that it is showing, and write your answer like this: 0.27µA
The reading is 350µA
